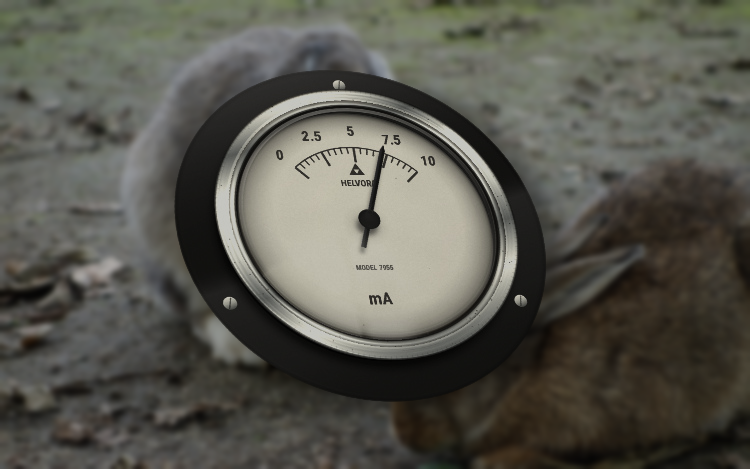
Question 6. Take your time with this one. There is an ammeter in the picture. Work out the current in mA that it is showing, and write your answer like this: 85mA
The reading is 7mA
